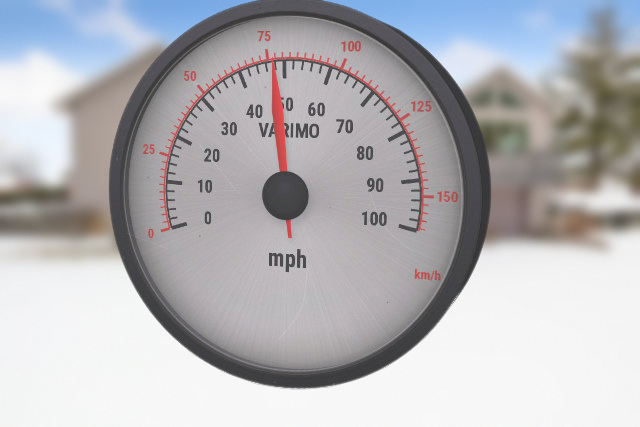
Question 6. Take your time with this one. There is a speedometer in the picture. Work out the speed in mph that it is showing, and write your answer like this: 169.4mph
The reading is 48mph
